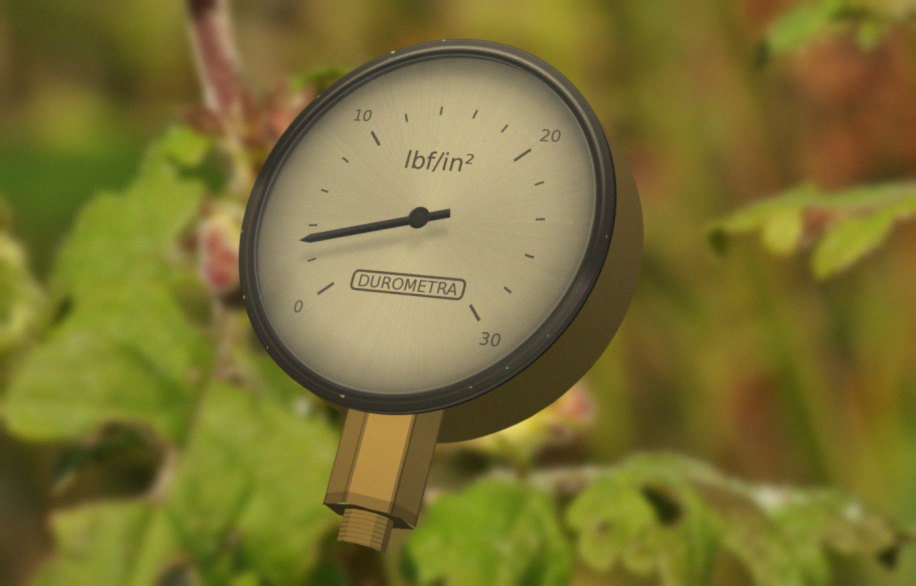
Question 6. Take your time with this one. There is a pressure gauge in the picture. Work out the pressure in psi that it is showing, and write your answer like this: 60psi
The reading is 3psi
